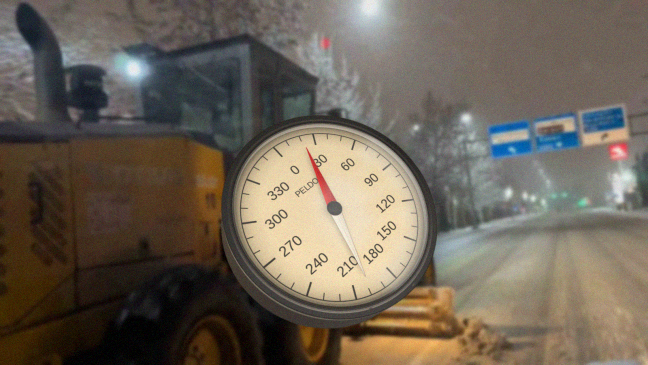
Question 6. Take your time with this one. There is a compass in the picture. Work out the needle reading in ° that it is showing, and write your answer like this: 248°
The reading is 20°
